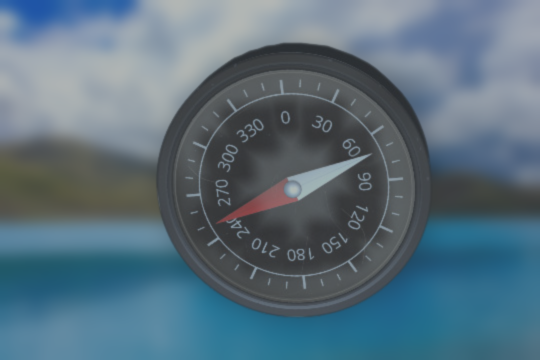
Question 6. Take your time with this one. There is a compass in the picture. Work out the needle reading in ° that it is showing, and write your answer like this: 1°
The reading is 250°
